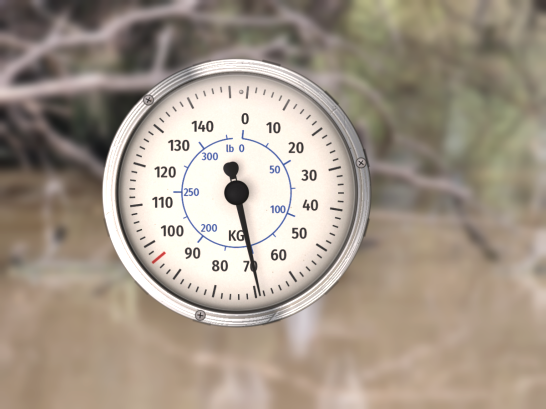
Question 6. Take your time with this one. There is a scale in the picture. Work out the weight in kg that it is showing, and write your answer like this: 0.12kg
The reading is 69kg
